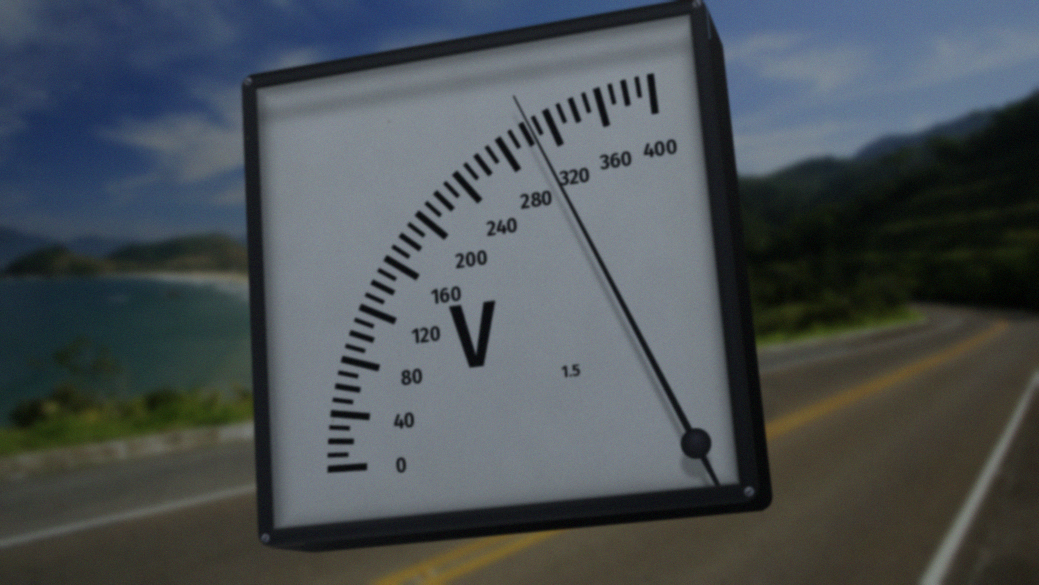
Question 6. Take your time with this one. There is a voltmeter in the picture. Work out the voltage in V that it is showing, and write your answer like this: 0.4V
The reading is 305V
